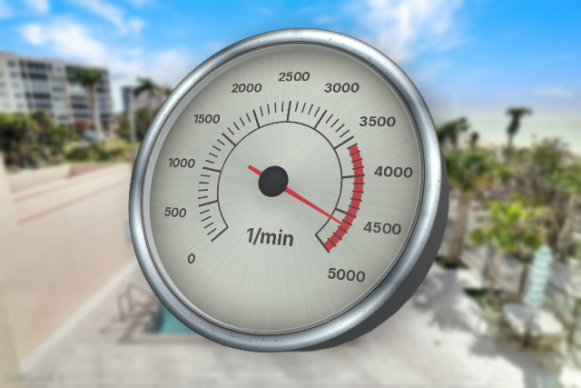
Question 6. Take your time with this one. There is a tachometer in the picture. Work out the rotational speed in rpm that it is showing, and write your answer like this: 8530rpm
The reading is 4650rpm
